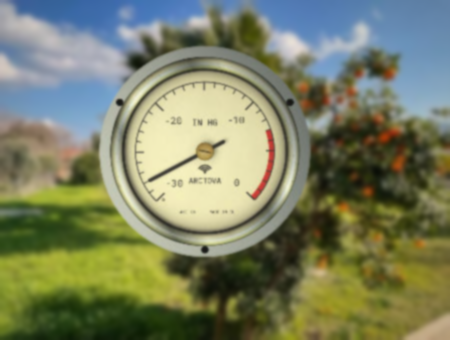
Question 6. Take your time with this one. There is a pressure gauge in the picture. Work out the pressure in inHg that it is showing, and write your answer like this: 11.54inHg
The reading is -28inHg
